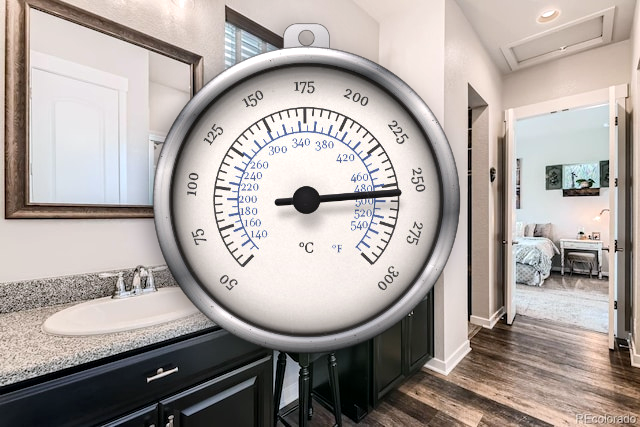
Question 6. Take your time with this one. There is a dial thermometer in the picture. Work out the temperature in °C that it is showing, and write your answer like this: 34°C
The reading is 255°C
